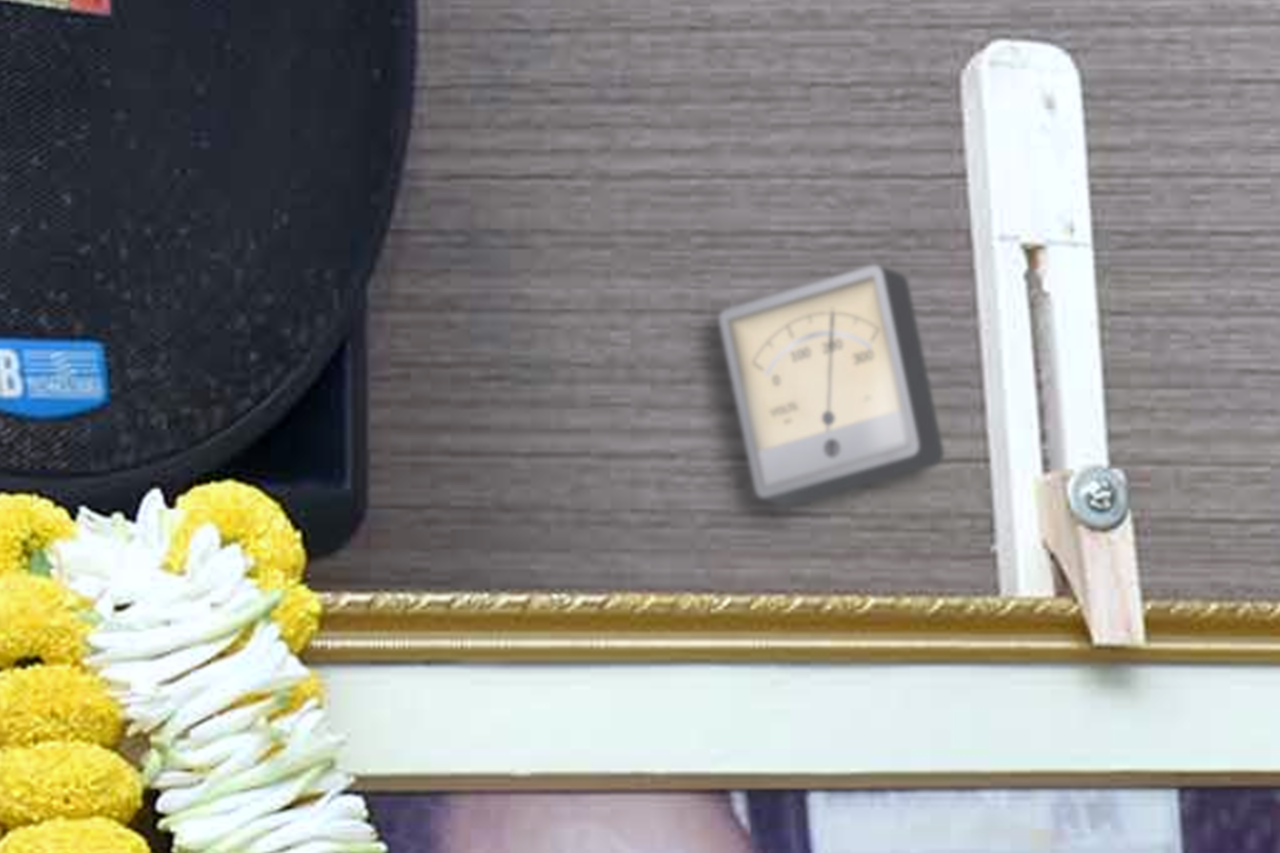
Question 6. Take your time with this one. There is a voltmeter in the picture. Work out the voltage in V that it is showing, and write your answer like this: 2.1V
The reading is 200V
